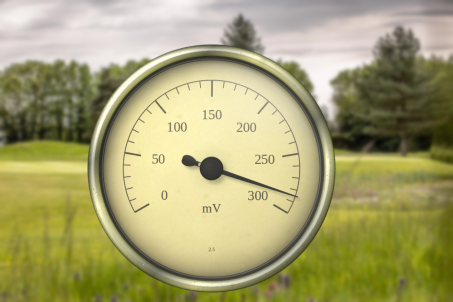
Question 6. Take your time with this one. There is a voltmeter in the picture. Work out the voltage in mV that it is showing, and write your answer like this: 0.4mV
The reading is 285mV
